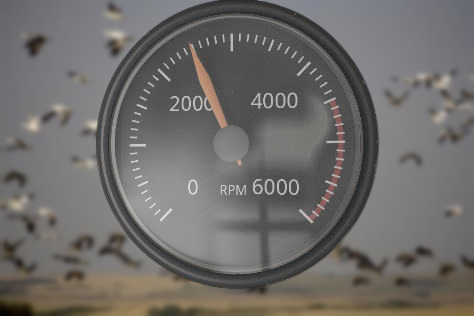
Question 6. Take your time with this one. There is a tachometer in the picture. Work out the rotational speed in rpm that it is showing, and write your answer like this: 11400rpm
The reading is 2500rpm
